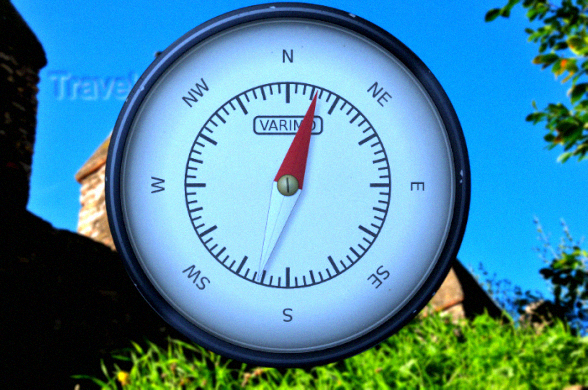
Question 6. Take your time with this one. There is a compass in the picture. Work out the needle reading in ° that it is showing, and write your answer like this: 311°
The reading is 17.5°
